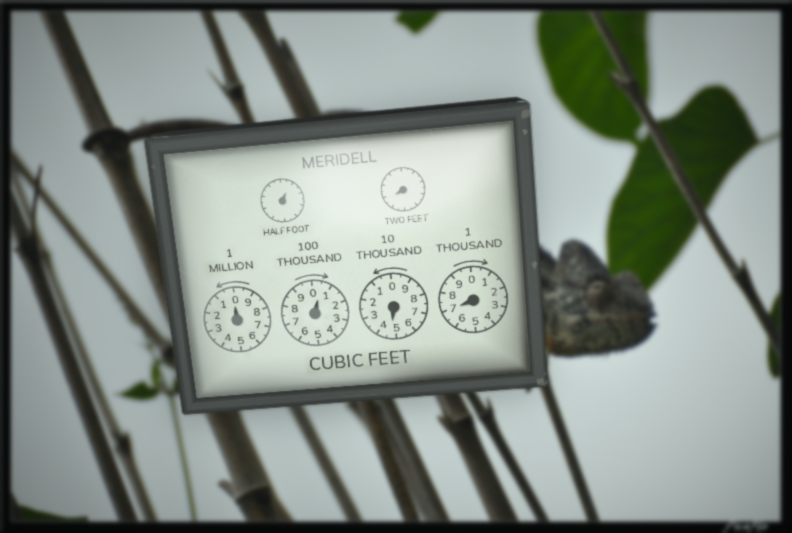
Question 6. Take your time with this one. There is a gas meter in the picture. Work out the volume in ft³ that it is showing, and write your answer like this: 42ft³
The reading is 4700ft³
